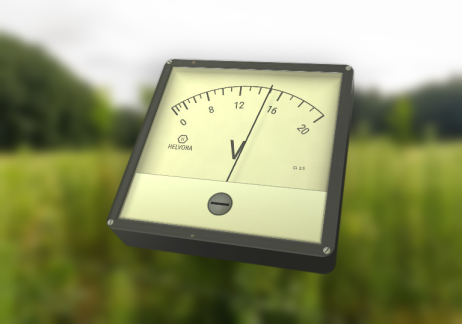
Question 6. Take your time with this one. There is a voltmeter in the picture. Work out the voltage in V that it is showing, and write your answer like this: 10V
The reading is 15V
